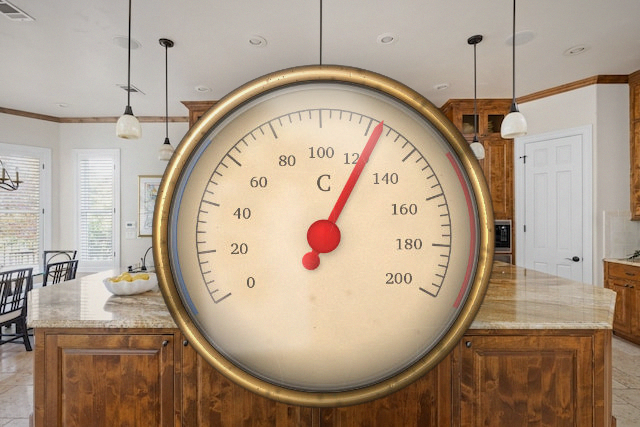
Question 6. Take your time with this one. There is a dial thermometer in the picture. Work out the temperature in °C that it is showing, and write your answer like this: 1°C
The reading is 124°C
